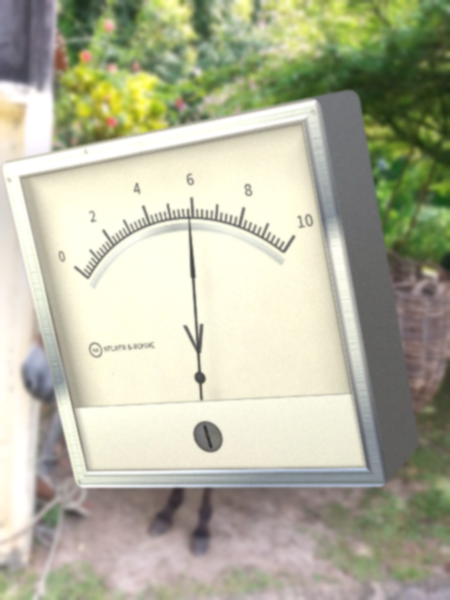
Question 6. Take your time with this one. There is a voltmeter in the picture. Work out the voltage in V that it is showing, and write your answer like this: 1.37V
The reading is 6V
